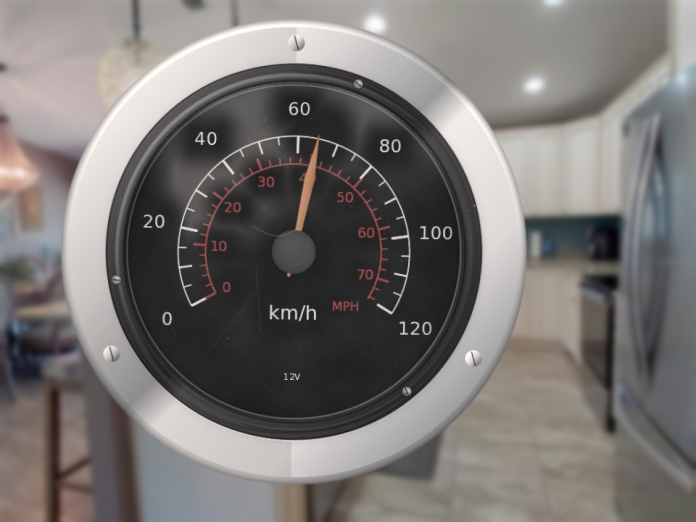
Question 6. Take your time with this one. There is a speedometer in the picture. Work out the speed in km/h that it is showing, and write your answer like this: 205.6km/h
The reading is 65km/h
